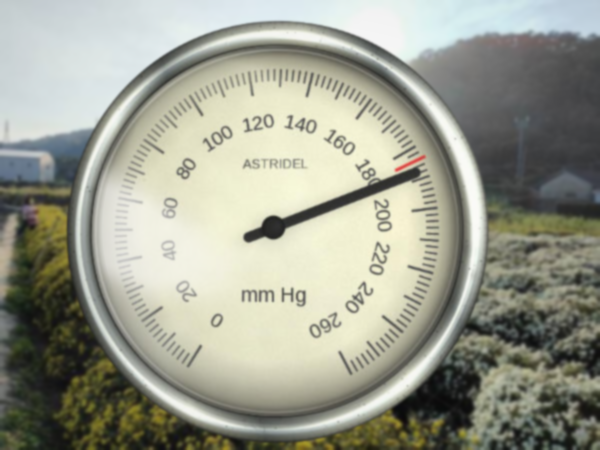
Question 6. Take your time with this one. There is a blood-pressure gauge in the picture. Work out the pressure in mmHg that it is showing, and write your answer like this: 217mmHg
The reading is 188mmHg
